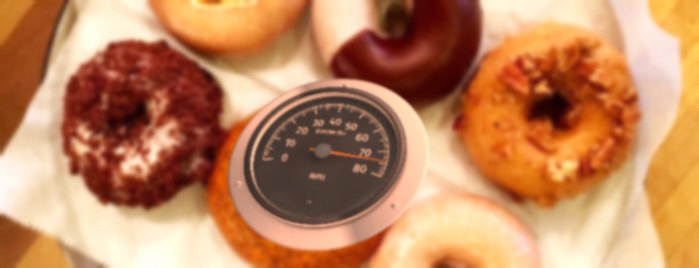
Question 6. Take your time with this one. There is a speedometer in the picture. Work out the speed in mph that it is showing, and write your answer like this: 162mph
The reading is 75mph
